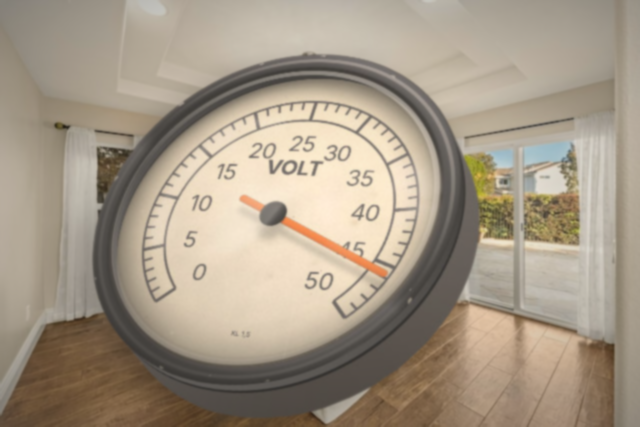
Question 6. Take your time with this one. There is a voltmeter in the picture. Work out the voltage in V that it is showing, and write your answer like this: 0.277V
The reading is 46V
